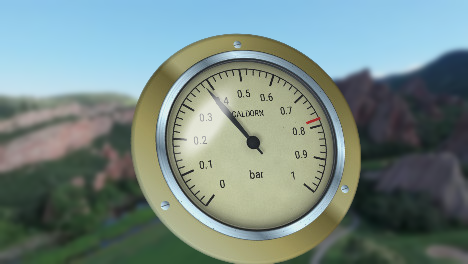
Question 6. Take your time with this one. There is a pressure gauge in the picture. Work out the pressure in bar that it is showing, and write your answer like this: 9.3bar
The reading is 0.38bar
